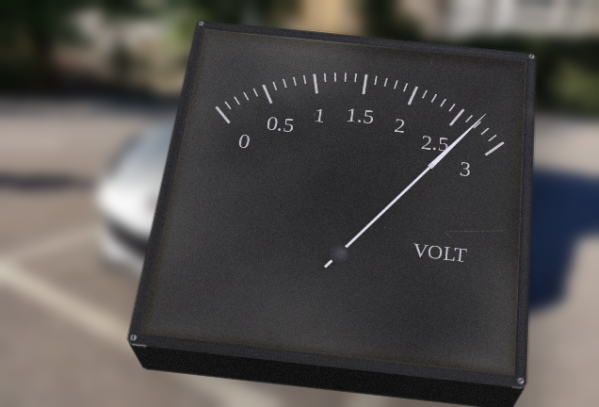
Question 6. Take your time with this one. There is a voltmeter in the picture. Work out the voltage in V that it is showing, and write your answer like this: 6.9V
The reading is 2.7V
